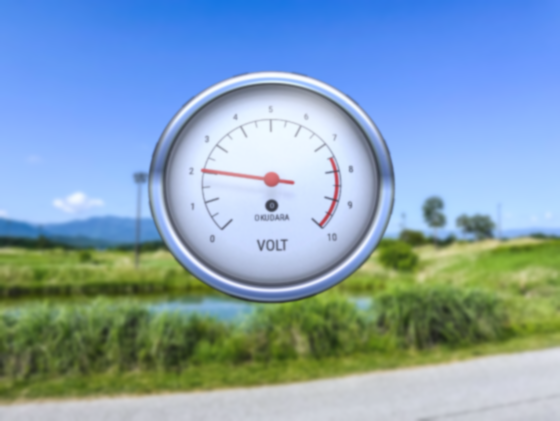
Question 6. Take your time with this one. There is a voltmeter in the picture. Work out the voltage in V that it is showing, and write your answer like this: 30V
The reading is 2V
